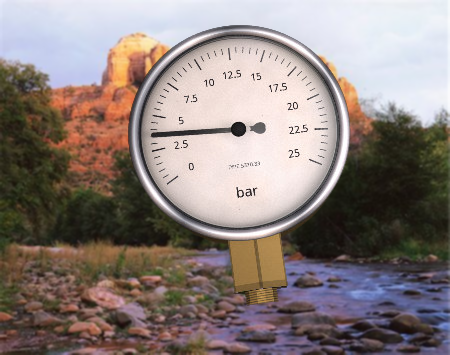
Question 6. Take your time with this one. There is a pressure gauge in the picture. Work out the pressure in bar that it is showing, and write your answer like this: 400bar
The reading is 3.5bar
